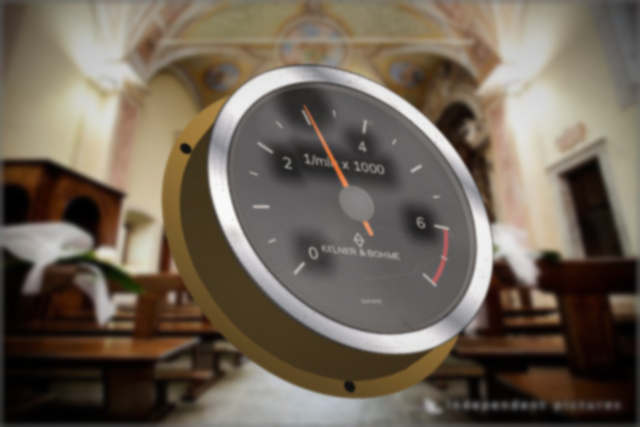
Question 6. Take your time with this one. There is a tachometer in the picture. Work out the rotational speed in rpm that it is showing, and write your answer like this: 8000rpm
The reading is 3000rpm
